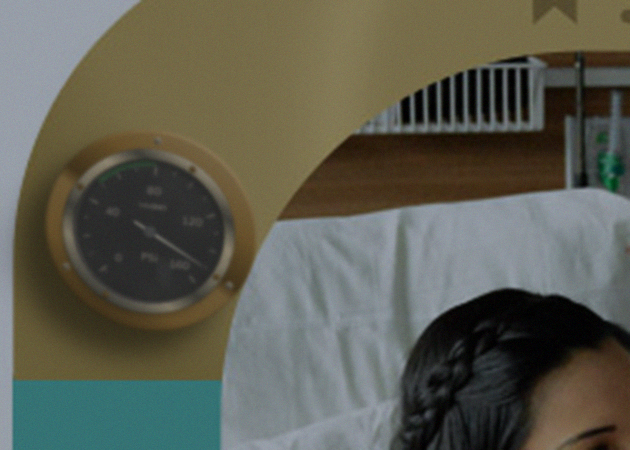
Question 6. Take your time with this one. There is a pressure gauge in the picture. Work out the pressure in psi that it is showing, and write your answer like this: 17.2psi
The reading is 150psi
